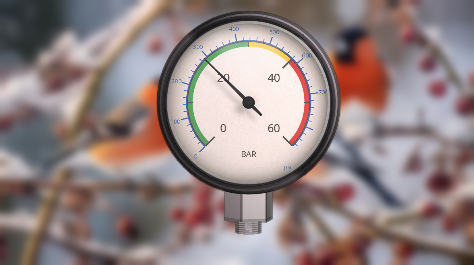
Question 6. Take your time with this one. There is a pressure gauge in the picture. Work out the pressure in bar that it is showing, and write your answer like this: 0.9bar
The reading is 20bar
